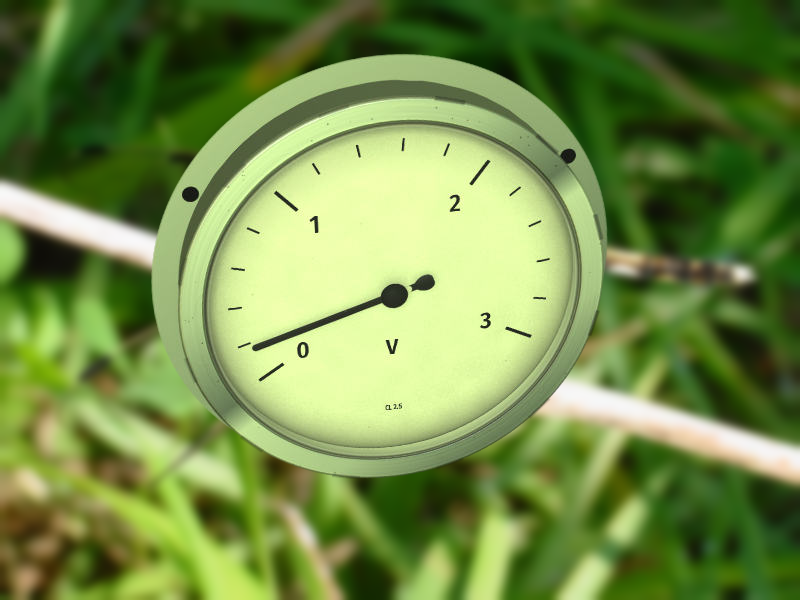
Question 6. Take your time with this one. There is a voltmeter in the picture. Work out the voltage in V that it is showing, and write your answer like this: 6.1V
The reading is 0.2V
